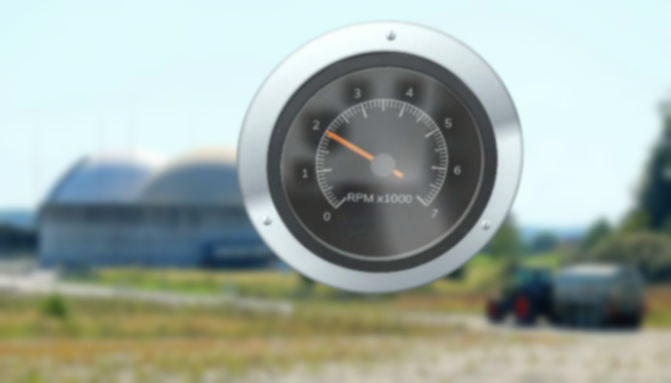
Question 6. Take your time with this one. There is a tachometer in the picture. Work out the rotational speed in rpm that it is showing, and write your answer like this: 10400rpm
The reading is 2000rpm
